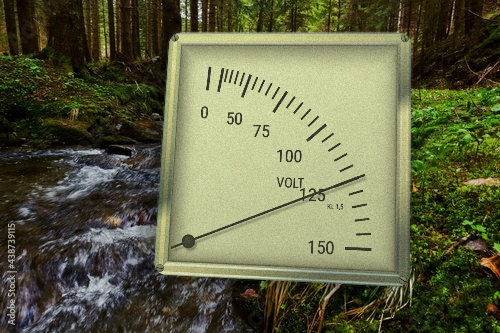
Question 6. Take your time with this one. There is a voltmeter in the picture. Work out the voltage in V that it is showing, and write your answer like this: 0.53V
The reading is 125V
